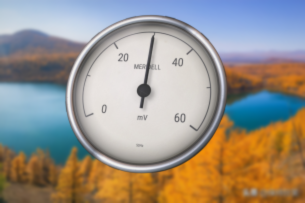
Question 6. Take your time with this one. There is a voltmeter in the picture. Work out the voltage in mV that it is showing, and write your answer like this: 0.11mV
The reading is 30mV
